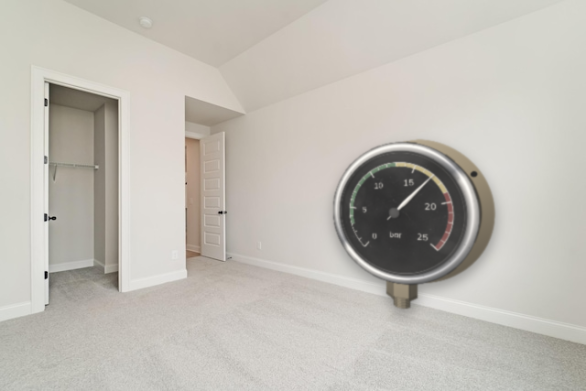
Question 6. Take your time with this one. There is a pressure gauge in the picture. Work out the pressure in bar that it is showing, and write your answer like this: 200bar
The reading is 17bar
